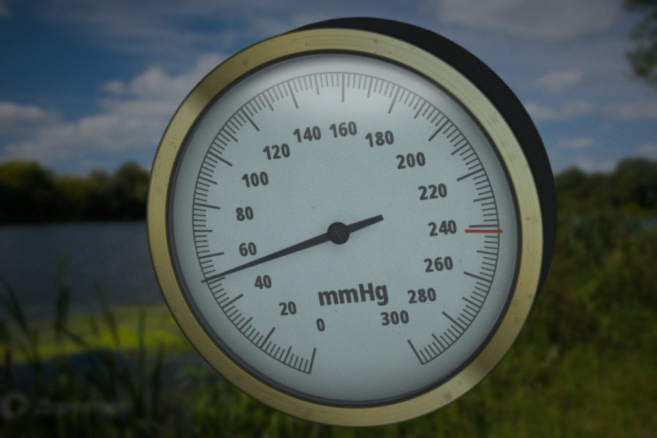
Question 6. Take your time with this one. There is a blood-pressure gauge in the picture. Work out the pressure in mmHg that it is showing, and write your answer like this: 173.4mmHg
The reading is 52mmHg
